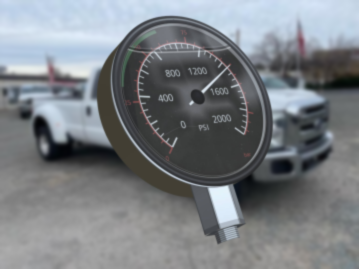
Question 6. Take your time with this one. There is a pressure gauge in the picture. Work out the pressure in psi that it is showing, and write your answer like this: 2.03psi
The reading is 1450psi
